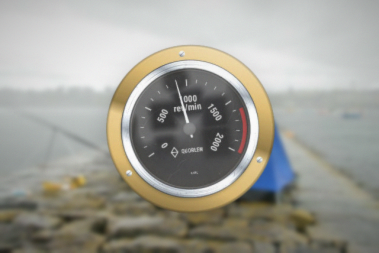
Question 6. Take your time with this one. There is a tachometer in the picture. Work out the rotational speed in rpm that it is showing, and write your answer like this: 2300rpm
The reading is 900rpm
